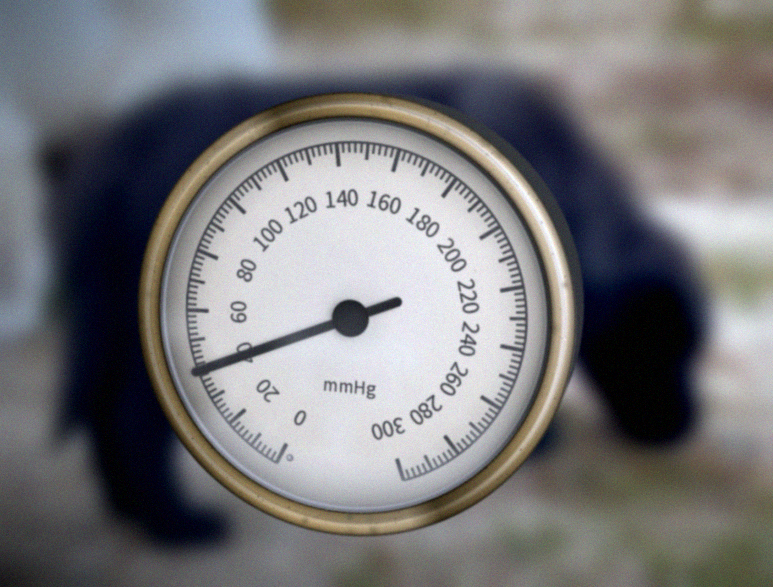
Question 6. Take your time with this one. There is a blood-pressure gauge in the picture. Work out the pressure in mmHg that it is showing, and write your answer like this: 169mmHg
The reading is 40mmHg
